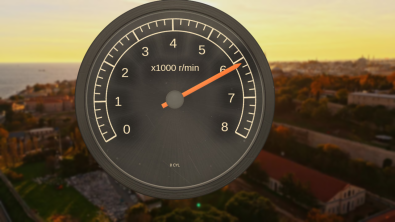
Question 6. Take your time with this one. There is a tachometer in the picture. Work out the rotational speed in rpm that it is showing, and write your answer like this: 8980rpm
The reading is 6100rpm
